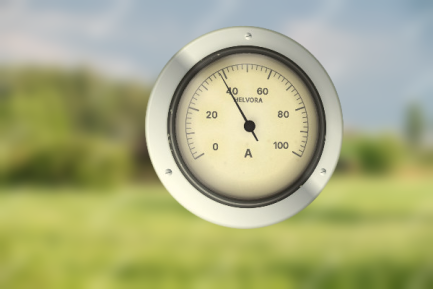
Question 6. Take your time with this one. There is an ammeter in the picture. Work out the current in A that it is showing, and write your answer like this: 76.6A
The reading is 38A
